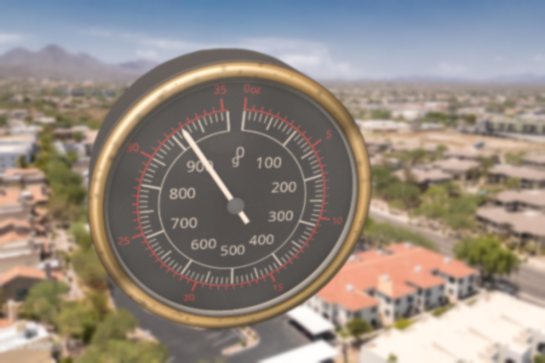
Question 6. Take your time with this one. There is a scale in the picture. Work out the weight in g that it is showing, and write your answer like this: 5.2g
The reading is 920g
